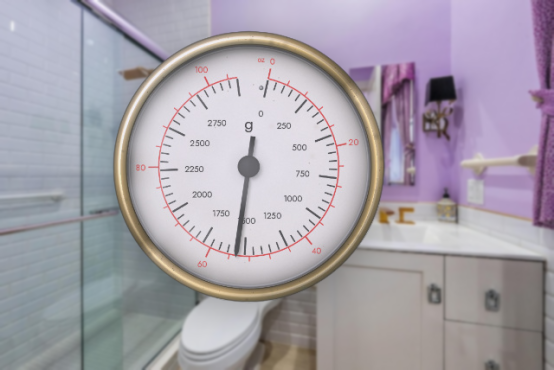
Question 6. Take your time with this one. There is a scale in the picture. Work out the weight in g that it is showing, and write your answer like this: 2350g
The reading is 1550g
